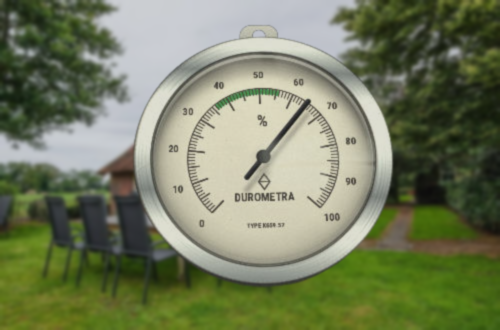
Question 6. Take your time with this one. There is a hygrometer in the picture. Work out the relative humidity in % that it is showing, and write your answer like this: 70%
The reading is 65%
